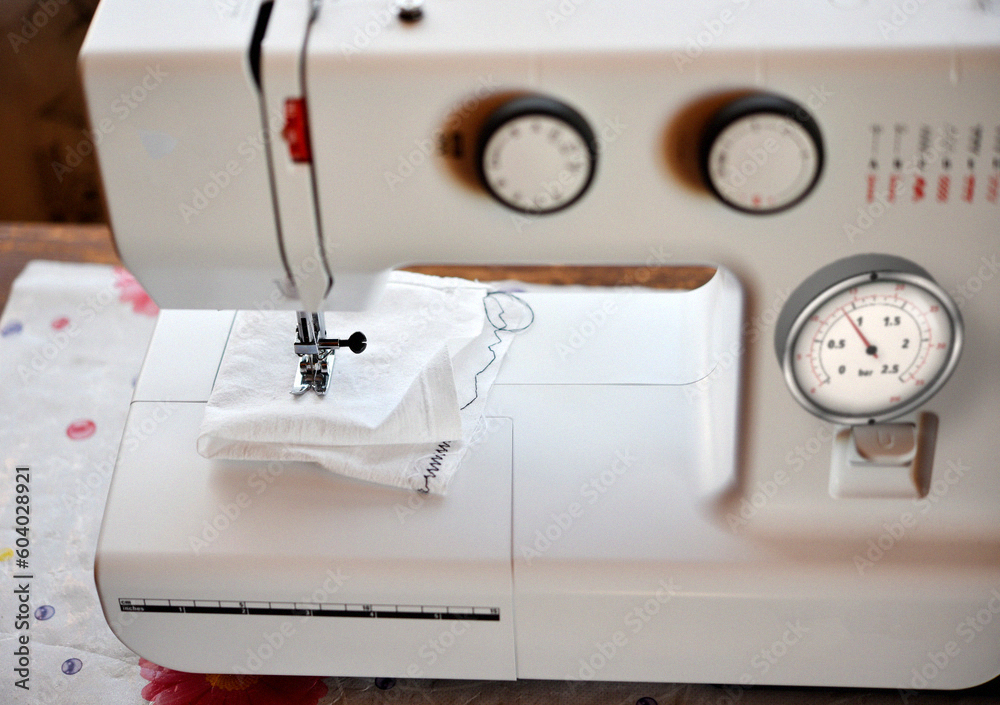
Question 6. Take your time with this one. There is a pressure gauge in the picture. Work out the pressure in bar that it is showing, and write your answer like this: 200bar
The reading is 0.9bar
